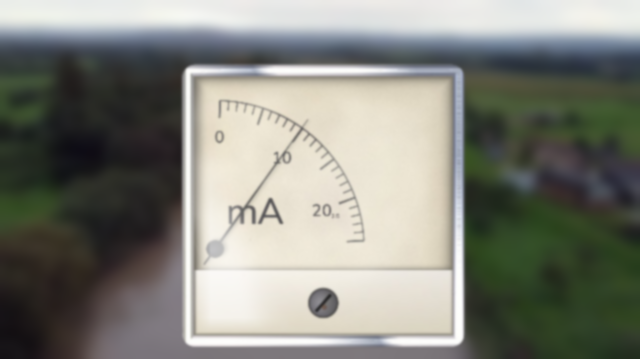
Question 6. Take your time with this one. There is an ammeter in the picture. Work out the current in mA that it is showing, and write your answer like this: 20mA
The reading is 10mA
